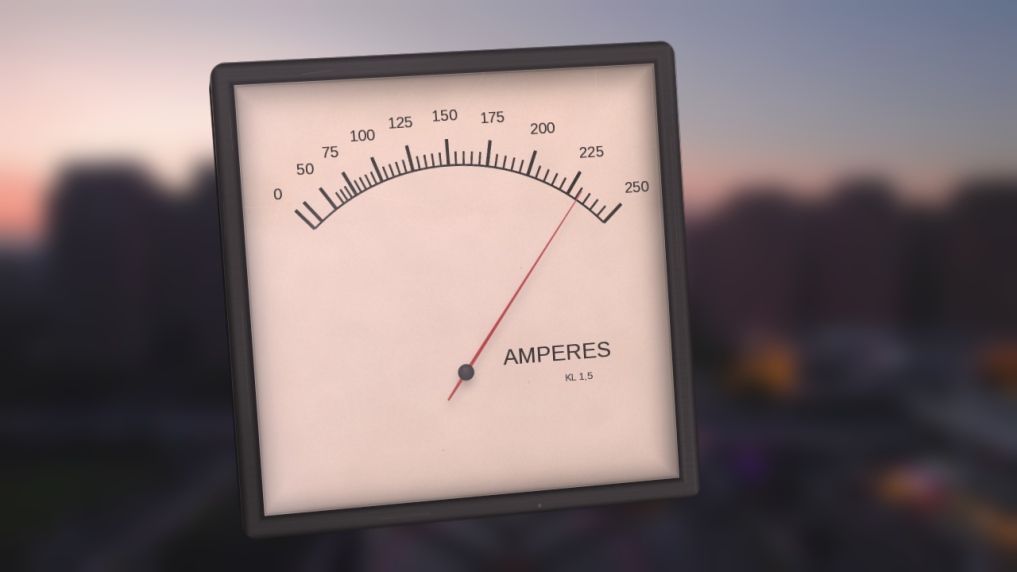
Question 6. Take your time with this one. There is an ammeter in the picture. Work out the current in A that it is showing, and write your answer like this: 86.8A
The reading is 230A
